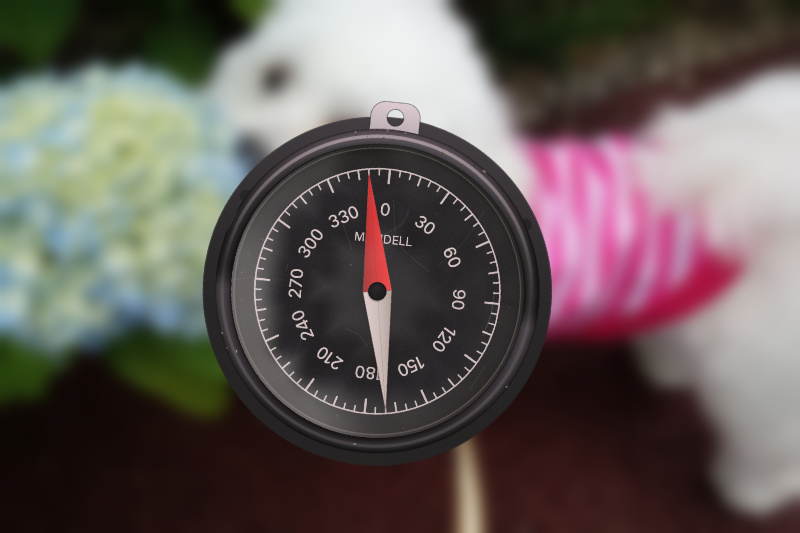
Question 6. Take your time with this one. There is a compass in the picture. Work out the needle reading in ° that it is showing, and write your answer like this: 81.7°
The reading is 350°
